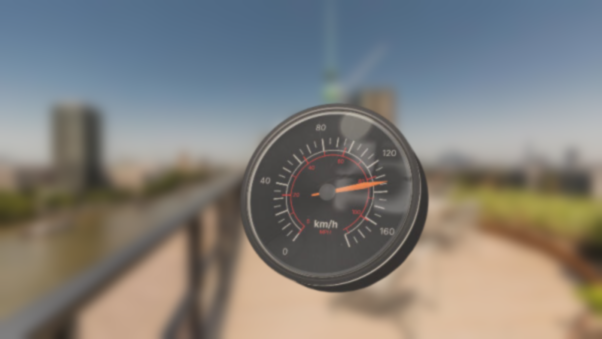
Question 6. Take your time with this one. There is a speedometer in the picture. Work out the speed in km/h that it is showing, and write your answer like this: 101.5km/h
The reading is 135km/h
